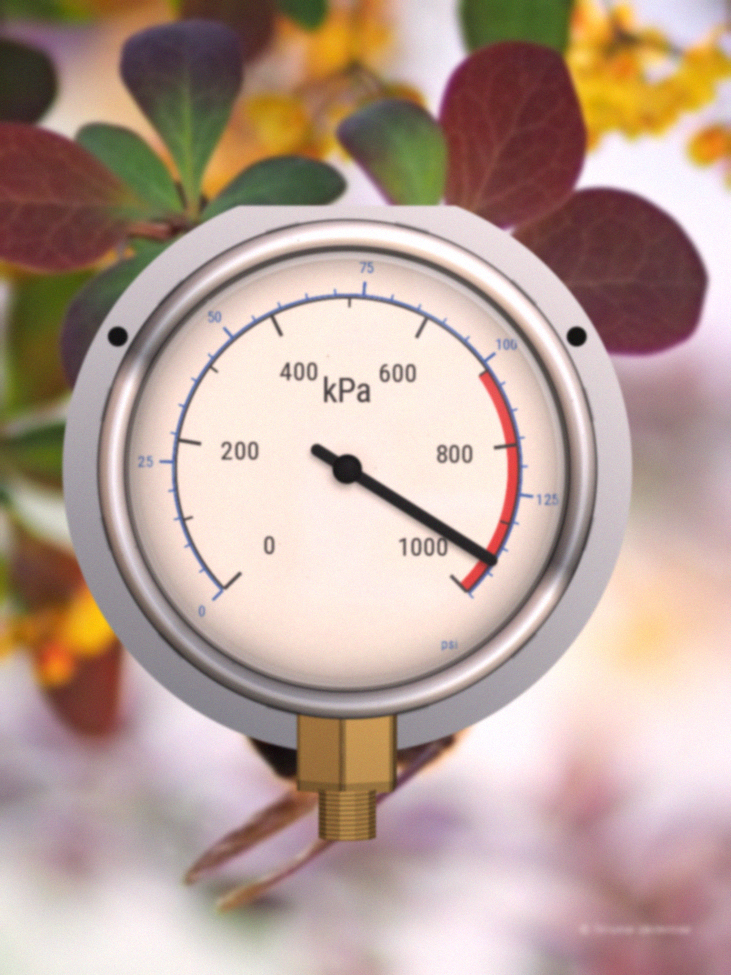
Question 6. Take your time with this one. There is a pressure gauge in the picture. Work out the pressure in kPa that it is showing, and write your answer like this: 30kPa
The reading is 950kPa
